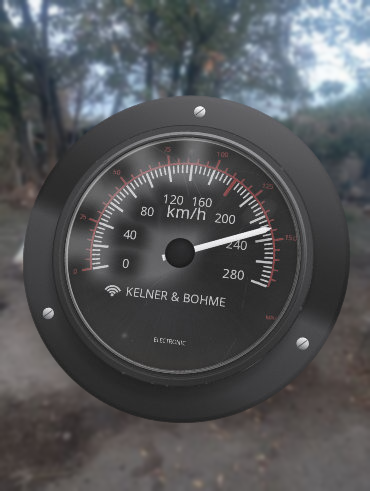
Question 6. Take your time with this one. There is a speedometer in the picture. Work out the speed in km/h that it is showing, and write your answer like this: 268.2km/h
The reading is 232km/h
